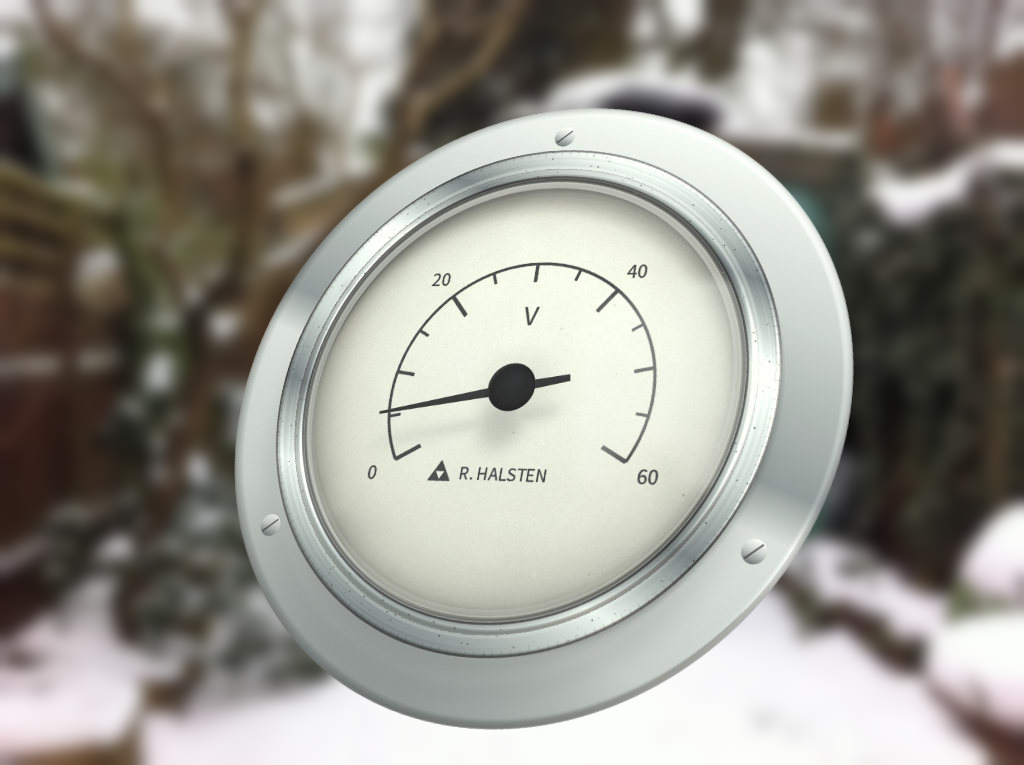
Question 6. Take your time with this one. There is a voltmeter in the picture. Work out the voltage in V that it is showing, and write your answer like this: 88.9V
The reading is 5V
